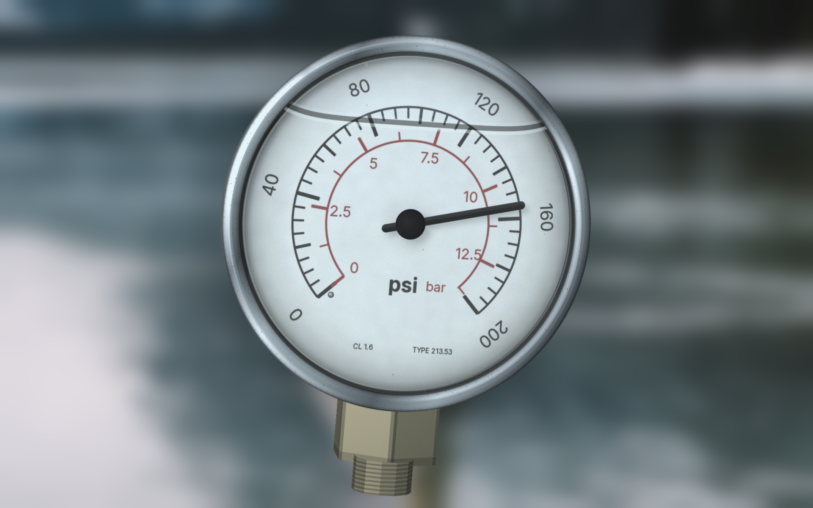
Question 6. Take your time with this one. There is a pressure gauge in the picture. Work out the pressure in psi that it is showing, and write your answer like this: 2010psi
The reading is 155psi
